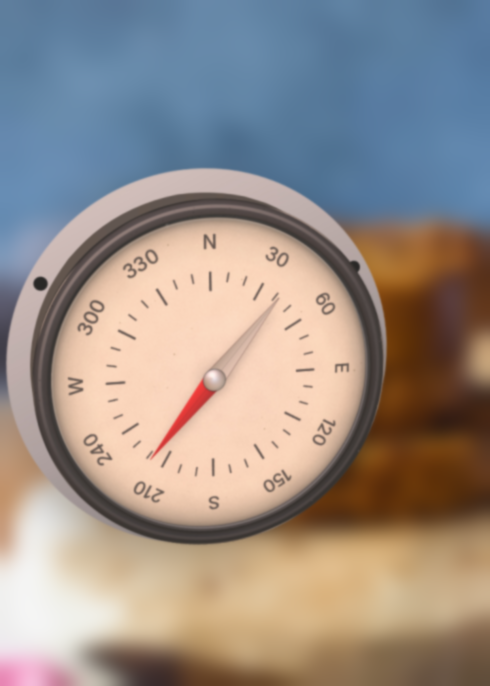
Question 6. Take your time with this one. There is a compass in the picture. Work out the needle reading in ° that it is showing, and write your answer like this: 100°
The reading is 220°
